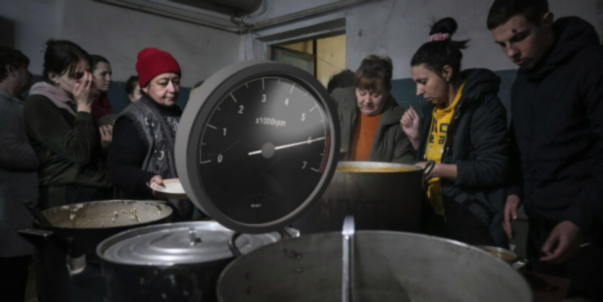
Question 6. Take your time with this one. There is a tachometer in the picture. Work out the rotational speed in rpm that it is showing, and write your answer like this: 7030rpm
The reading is 6000rpm
